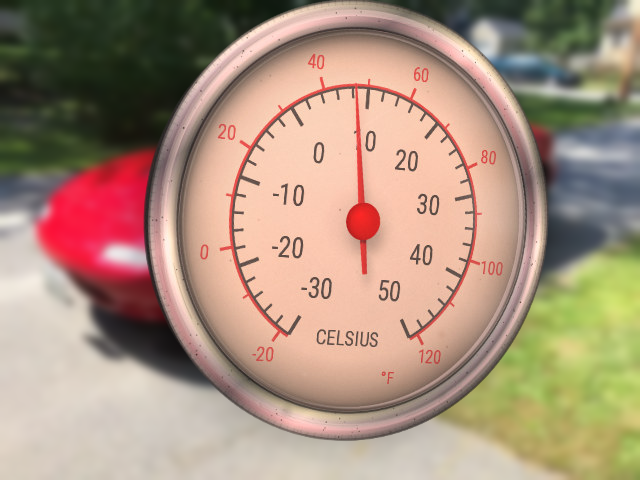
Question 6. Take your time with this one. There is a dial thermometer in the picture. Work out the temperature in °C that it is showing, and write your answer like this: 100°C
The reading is 8°C
